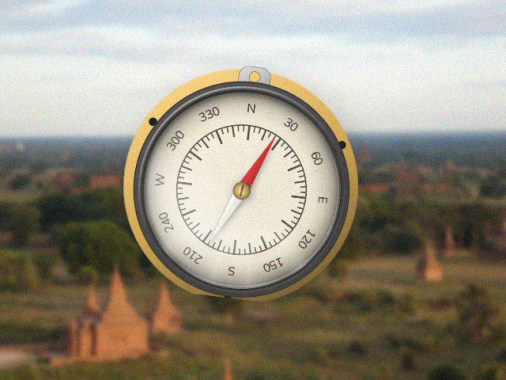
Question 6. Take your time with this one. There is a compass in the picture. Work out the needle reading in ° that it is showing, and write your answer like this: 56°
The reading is 25°
